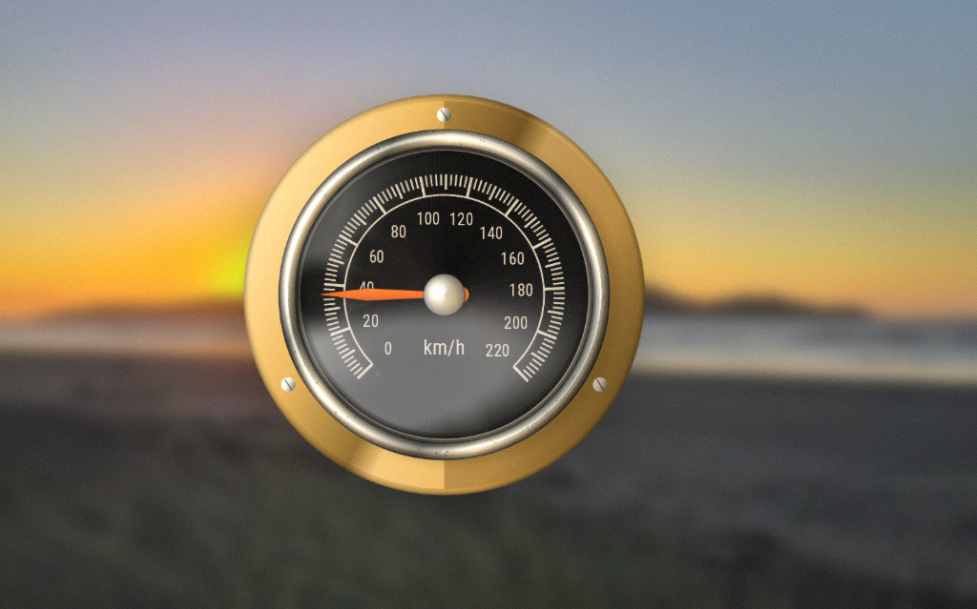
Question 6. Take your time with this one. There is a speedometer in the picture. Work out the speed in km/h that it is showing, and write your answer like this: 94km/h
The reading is 36km/h
